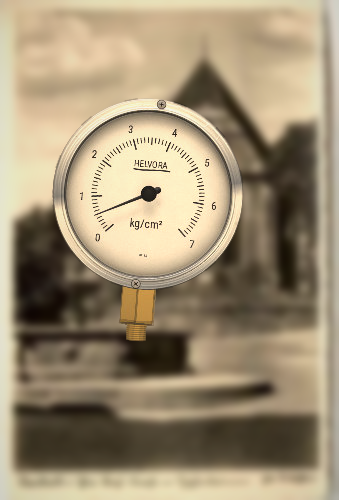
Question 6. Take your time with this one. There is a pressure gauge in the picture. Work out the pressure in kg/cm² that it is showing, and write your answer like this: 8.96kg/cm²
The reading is 0.5kg/cm²
